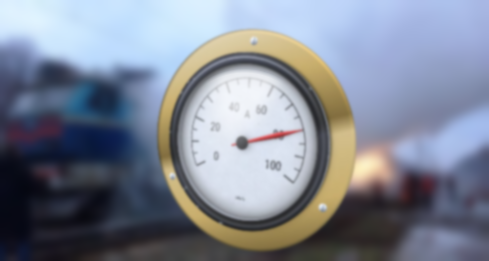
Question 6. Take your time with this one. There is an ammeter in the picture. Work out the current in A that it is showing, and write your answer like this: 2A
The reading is 80A
